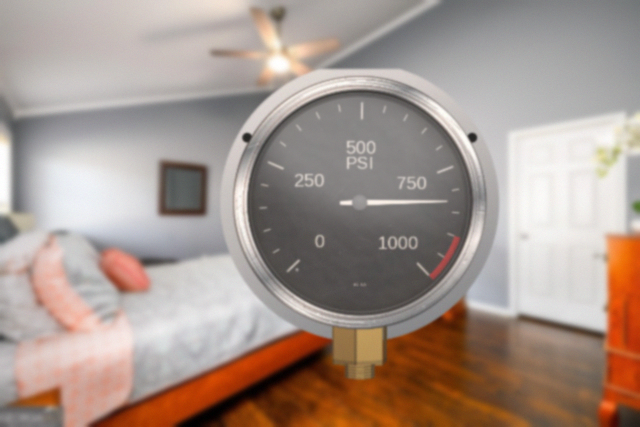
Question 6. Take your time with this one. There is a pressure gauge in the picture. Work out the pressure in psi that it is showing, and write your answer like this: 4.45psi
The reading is 825psi
